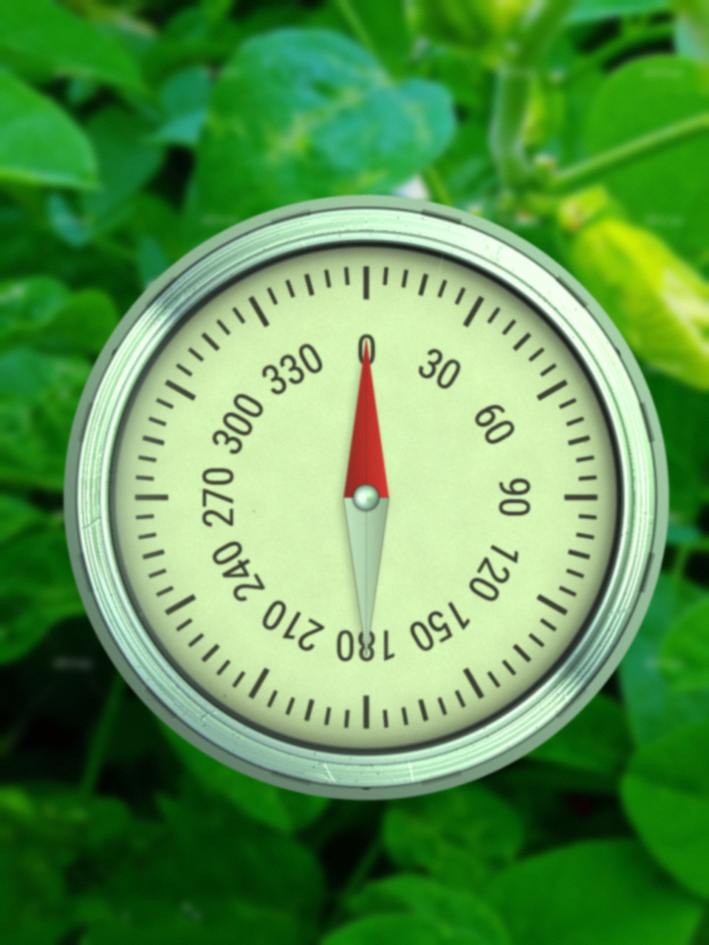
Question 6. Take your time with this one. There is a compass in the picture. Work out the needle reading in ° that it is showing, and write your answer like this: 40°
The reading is 0°
